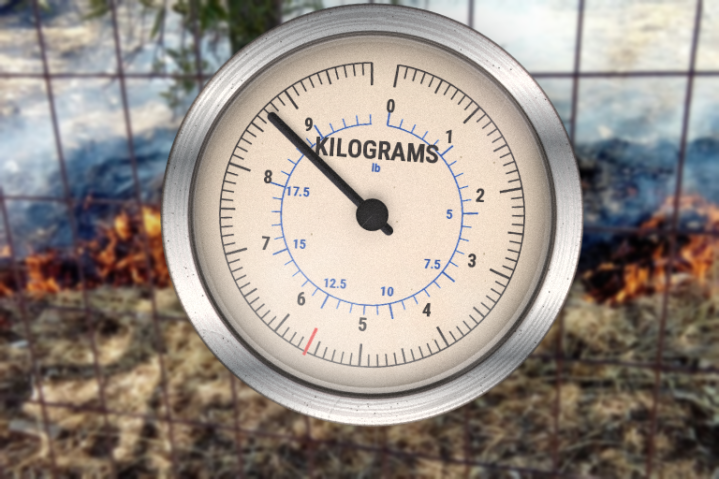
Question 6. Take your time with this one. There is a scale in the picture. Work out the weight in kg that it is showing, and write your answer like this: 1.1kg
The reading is 8.7kg
